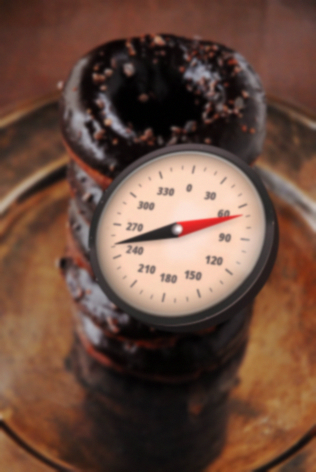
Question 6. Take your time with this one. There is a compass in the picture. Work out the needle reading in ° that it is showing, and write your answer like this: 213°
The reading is 70°
